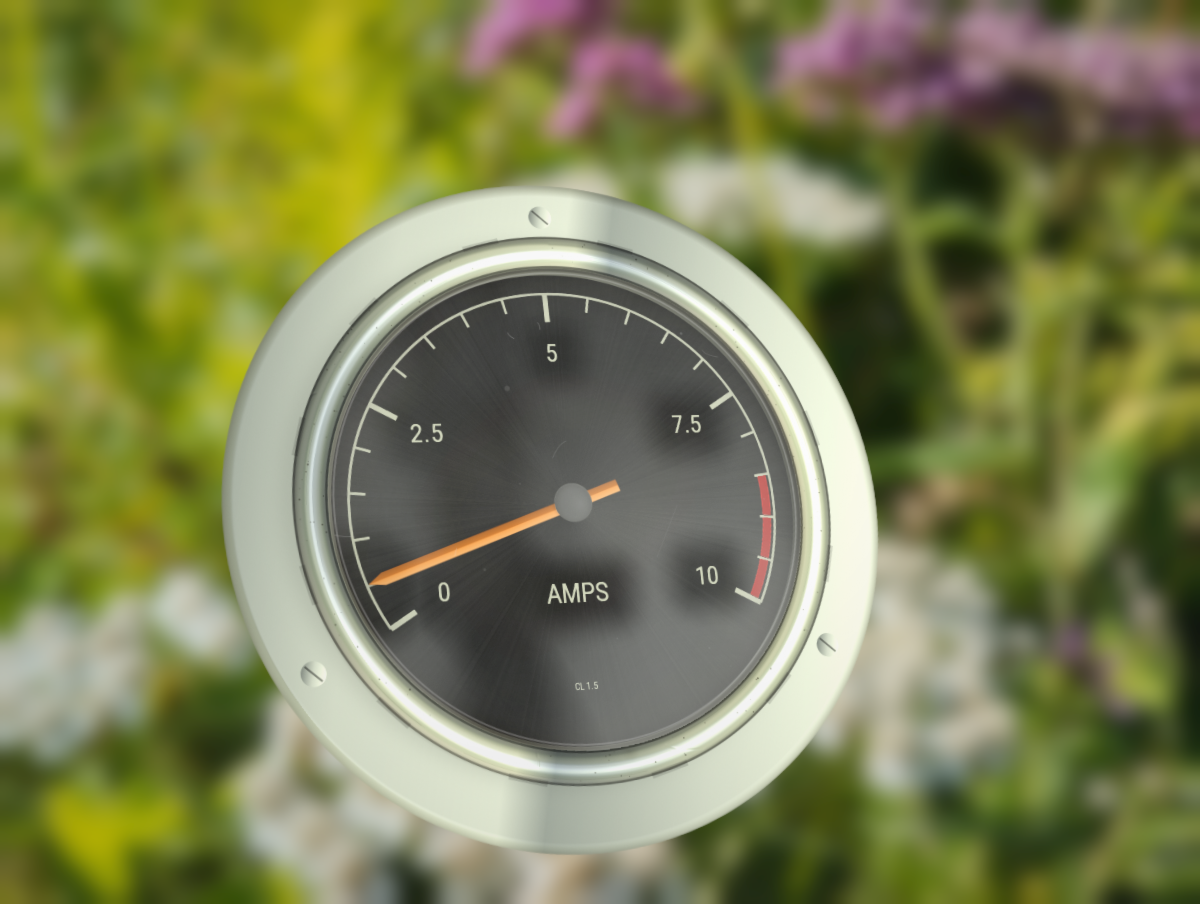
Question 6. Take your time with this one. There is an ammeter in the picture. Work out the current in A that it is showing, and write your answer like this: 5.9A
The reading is 0.5A
